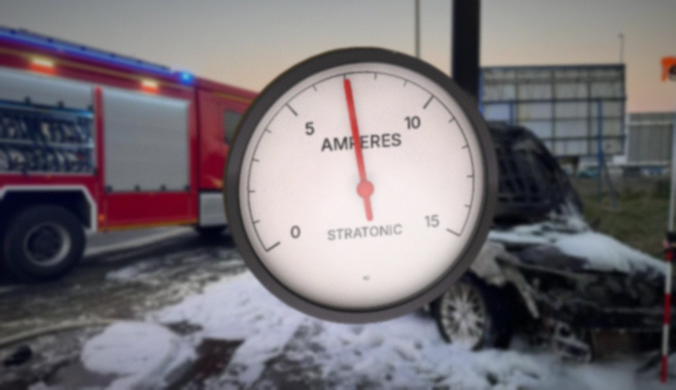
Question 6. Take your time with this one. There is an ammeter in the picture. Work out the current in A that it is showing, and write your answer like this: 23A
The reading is 7A
